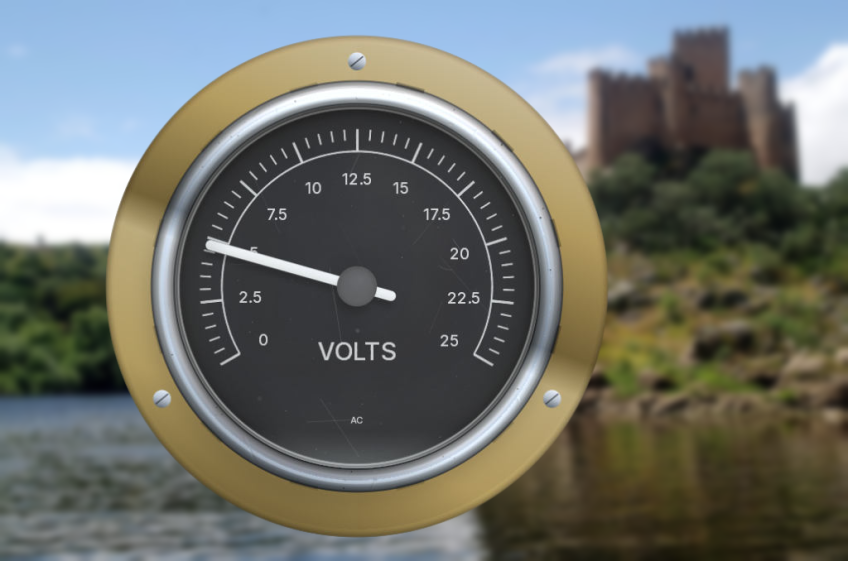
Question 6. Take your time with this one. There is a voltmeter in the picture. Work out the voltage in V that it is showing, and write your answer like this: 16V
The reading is 4.75V
